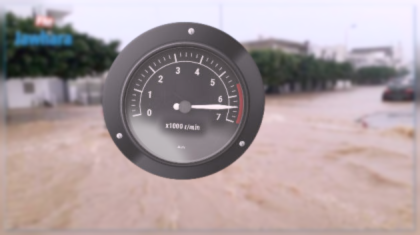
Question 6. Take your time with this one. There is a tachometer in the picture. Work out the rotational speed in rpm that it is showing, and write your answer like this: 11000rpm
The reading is 6400rpm
